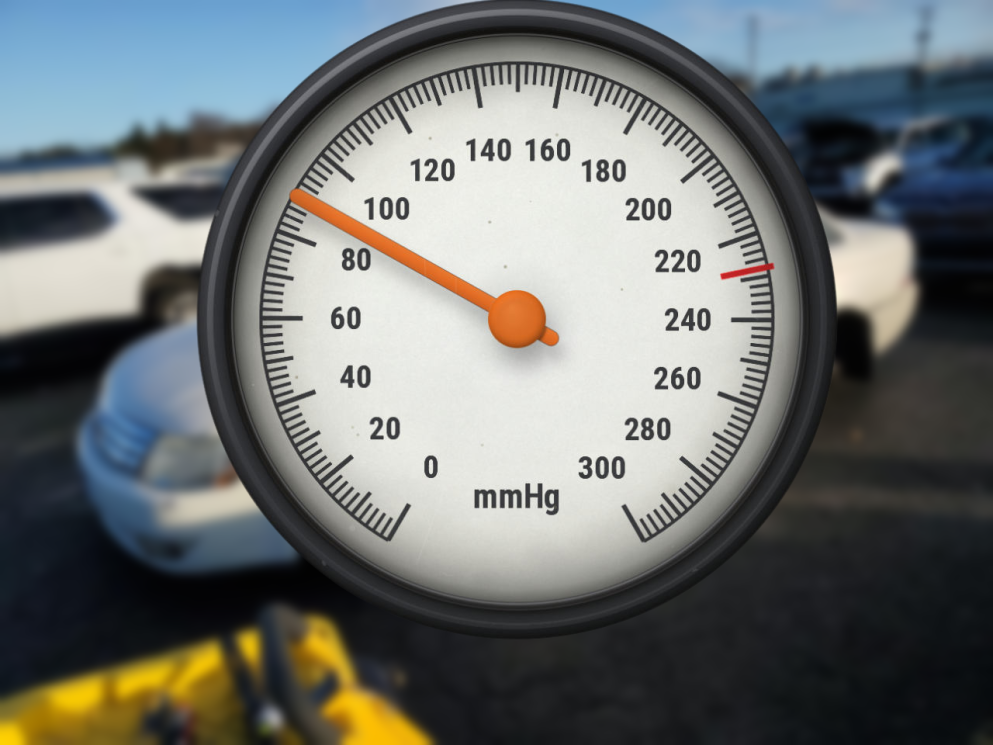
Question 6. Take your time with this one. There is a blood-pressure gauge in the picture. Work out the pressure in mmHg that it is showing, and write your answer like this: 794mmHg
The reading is 89mmHg
